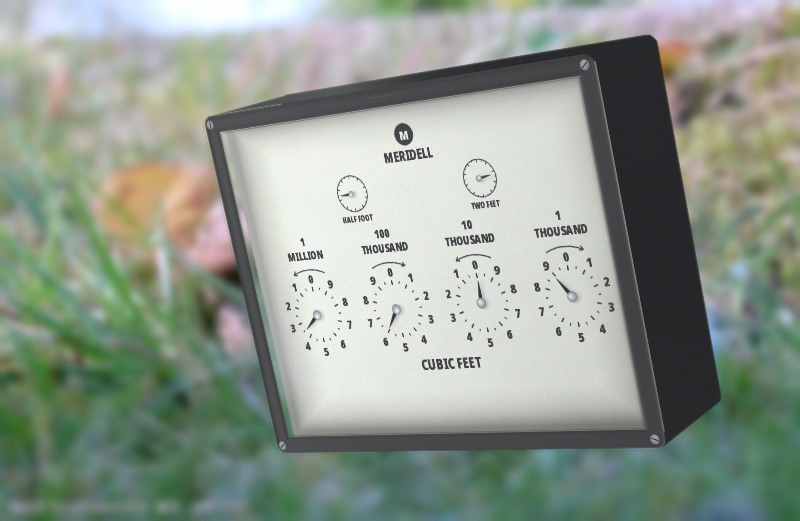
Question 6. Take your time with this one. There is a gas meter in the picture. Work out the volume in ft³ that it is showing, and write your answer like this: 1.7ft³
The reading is 359900ft³
